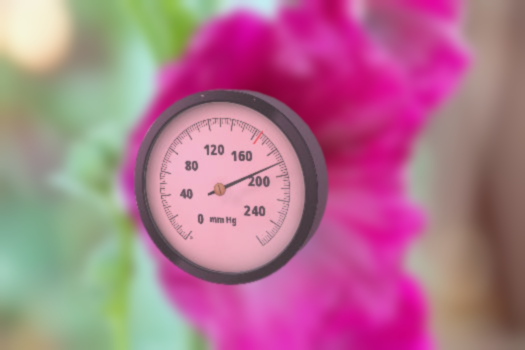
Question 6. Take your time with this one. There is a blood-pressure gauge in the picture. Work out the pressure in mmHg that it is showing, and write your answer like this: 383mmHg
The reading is 190mmHg
